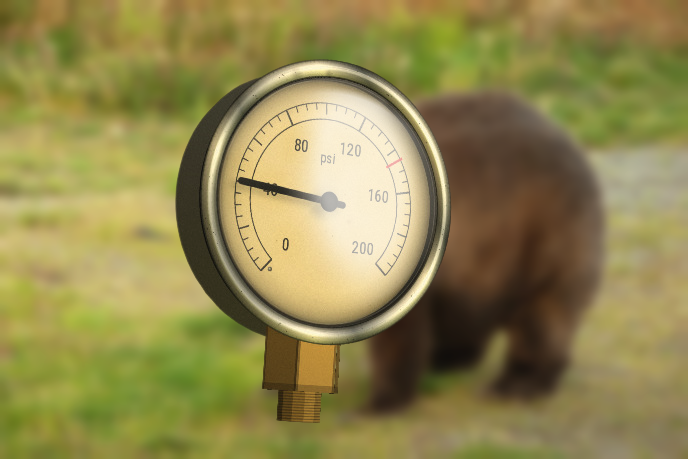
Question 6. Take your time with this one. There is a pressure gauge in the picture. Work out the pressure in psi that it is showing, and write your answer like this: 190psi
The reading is 40psi
